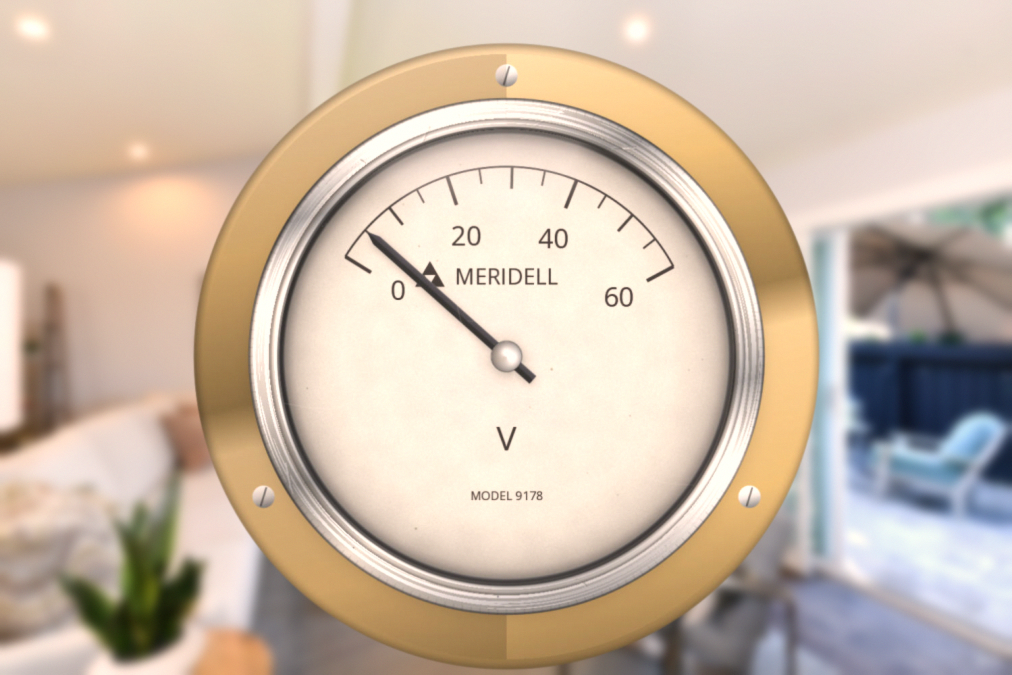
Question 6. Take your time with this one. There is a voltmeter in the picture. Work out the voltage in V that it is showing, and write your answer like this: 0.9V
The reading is 5V
